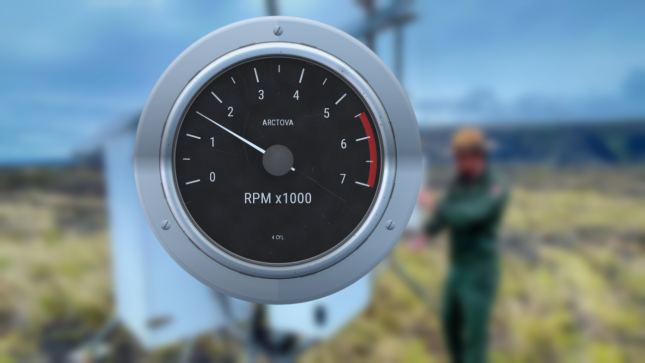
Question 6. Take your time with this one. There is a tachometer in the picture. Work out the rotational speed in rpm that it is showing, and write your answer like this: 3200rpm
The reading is 1500rpm
